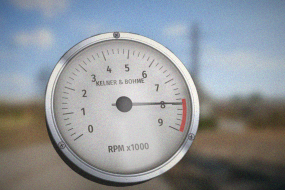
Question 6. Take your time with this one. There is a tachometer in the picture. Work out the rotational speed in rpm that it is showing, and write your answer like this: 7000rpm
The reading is 8000rpm
